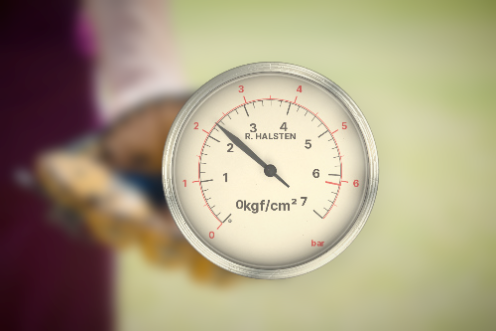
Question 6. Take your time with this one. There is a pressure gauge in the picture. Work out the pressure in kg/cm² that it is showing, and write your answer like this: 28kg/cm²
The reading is 2.3kg/cm²
